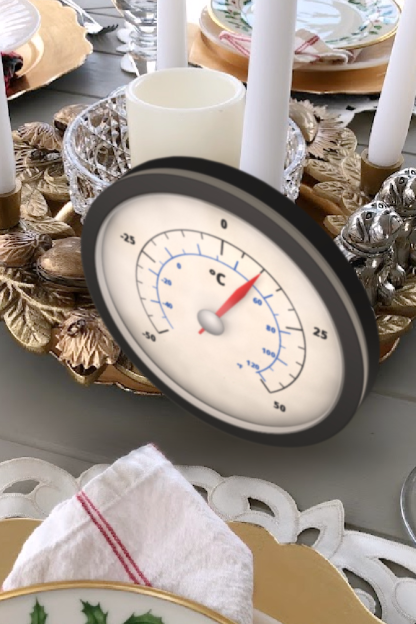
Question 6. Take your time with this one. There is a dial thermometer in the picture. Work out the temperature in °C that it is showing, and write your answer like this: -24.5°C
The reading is 10°C
